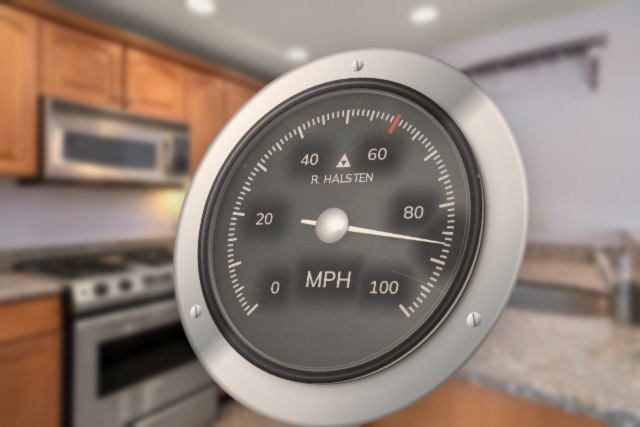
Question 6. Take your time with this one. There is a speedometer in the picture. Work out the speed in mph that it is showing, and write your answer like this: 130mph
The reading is 87mph
